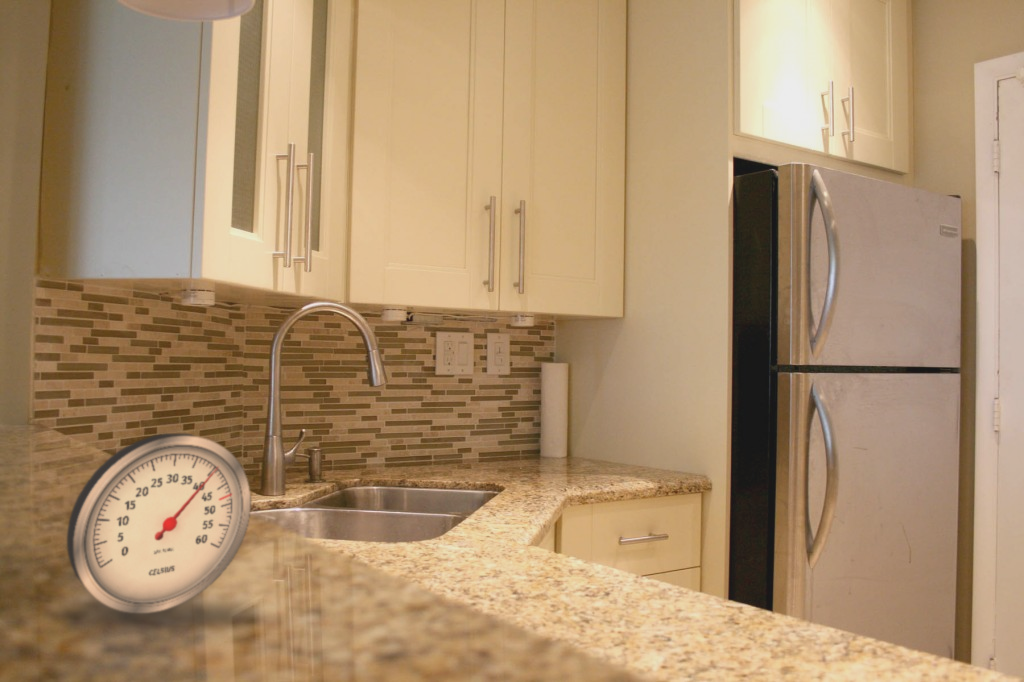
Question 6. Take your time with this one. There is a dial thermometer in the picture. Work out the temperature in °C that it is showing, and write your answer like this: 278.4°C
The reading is 40°C
